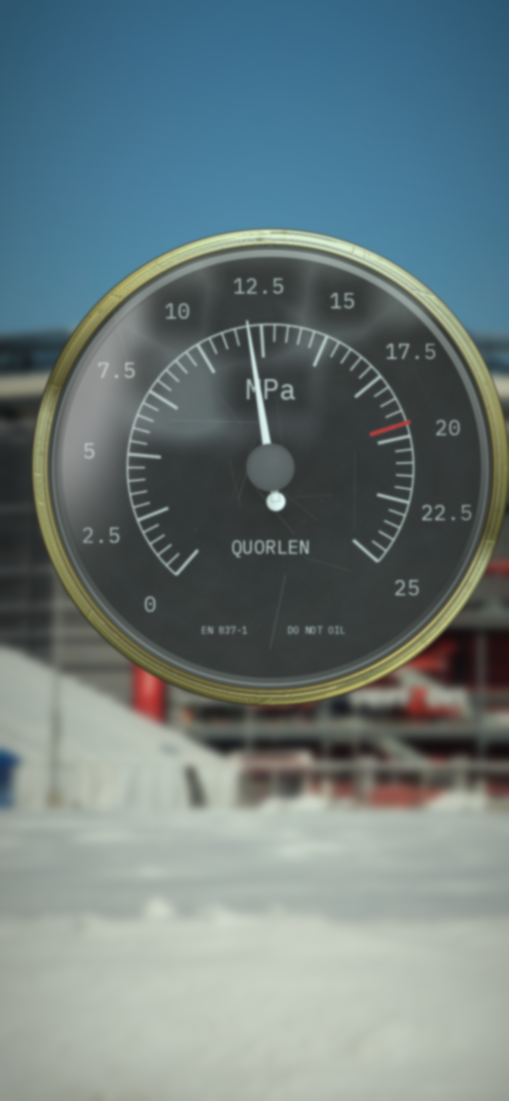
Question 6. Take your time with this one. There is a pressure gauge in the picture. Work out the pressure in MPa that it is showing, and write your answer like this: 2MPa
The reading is 12MPa
